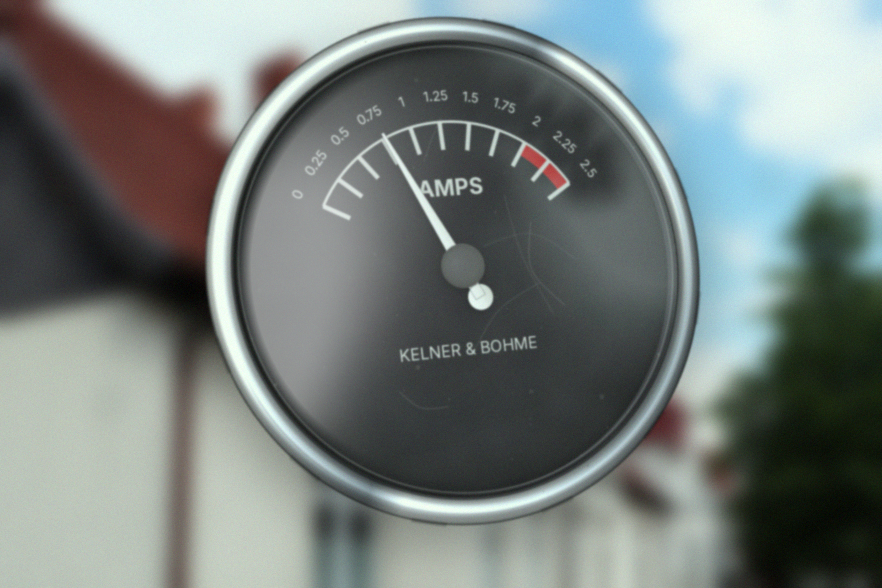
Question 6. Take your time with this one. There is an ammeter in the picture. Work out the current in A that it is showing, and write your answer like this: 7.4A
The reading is 0.75A
